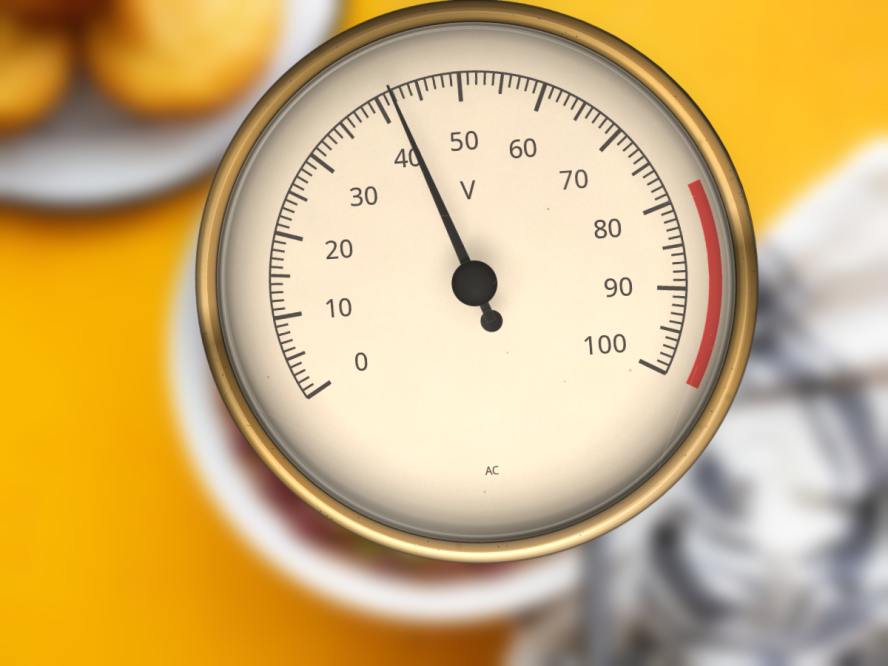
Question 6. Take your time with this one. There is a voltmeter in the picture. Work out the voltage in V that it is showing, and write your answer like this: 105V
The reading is 42V
